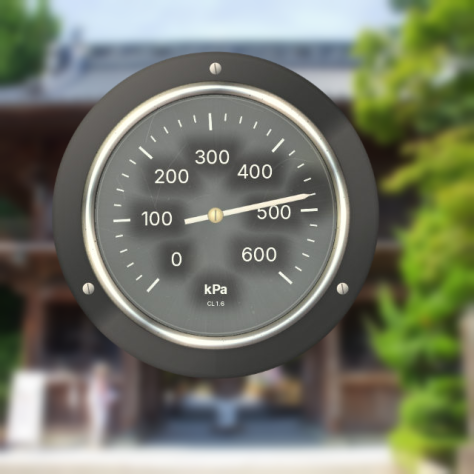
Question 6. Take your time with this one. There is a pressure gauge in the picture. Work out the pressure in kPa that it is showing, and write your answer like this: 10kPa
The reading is 480kPa
